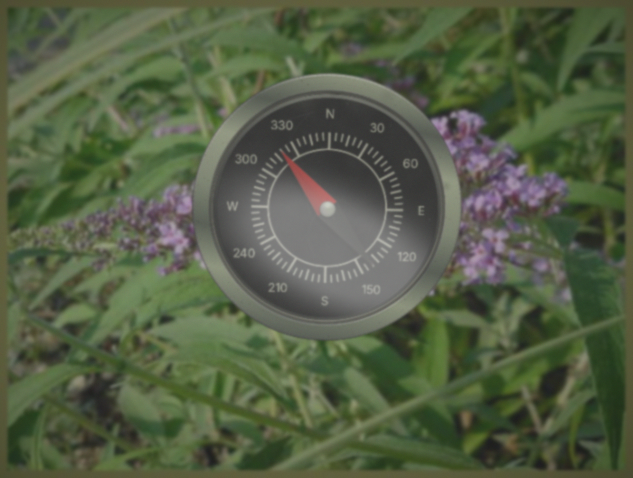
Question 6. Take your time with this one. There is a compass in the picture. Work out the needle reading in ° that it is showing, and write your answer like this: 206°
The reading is 320°
